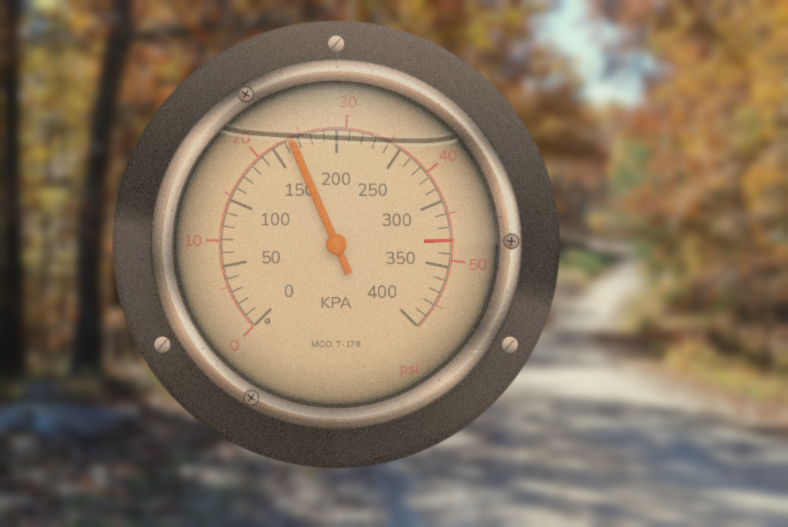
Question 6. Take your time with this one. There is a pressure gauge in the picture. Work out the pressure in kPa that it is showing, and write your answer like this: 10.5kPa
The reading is 165kPa
